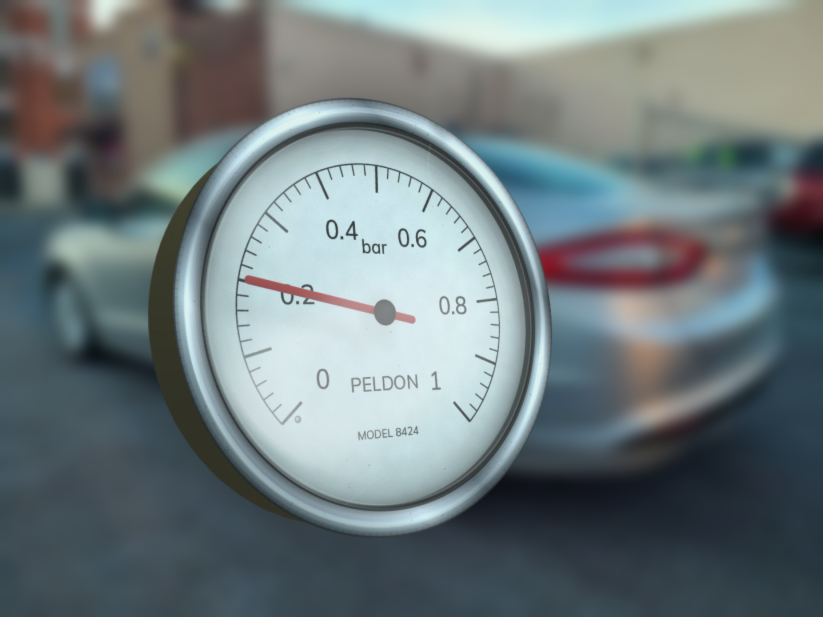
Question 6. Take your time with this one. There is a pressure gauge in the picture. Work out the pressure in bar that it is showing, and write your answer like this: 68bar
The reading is 0.2bar
